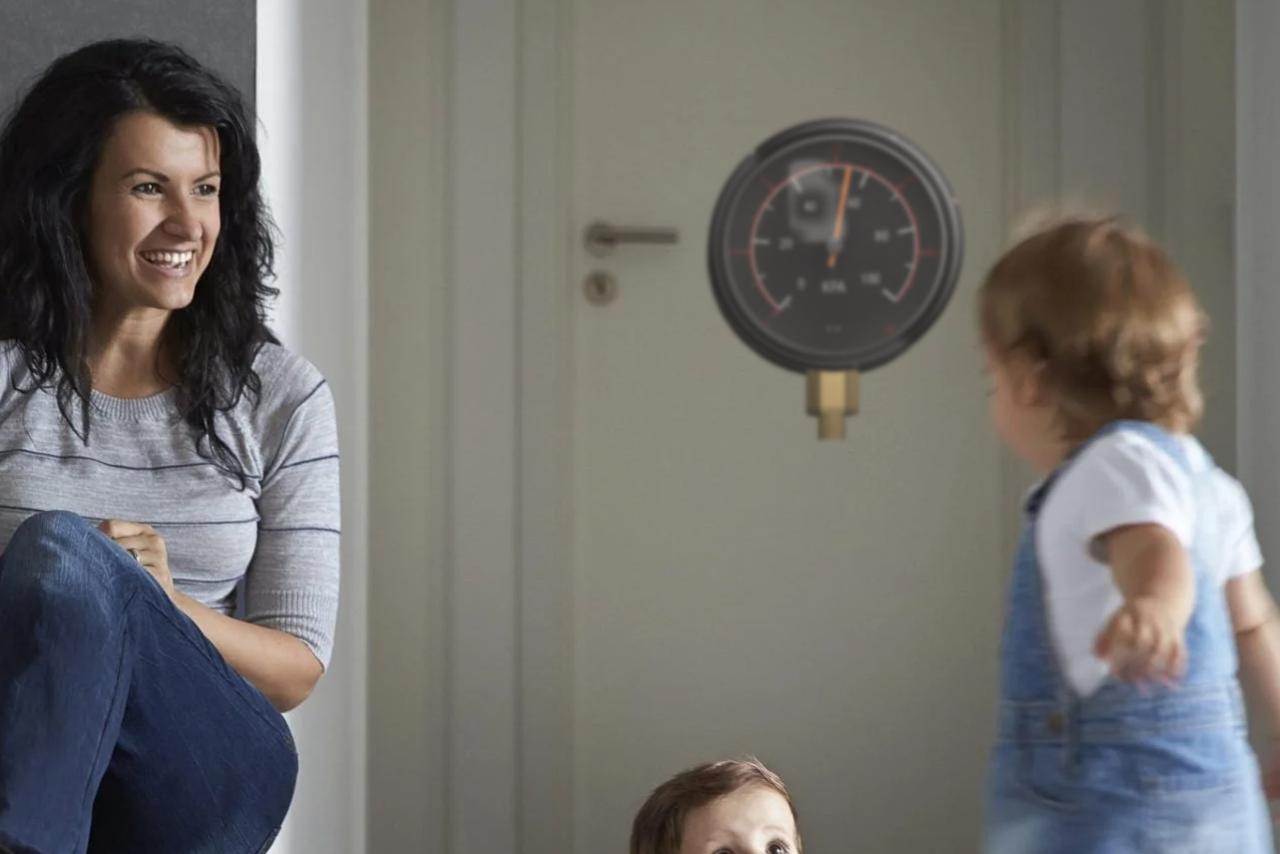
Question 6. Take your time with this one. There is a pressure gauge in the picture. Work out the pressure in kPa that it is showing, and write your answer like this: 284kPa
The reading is 55kPa
